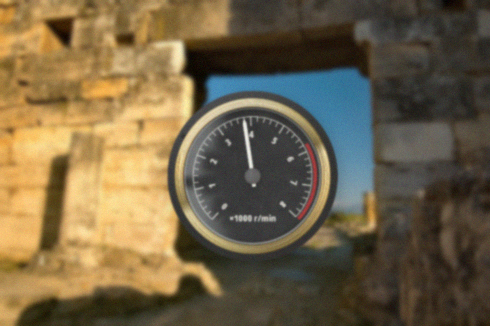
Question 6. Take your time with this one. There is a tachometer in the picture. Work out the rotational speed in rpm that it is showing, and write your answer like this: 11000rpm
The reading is 3800rpm
